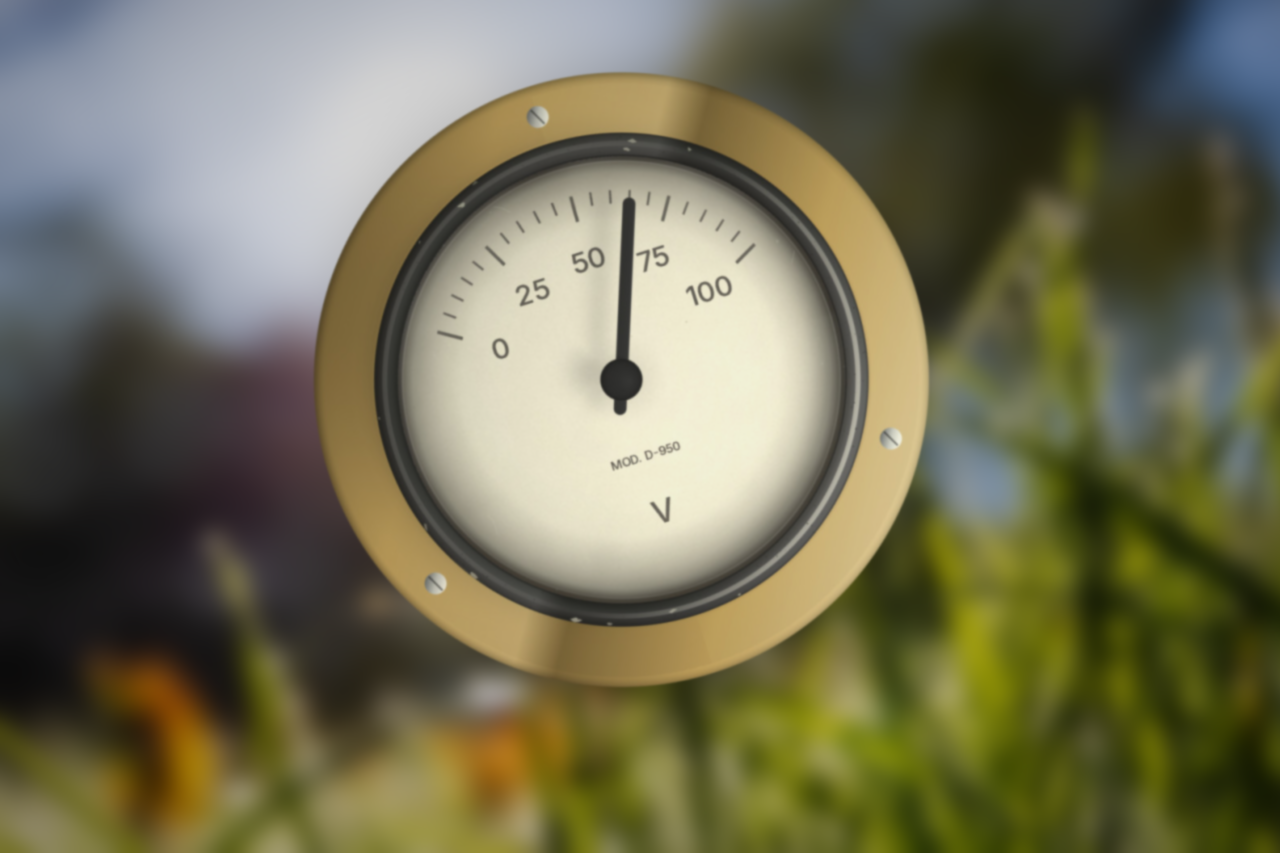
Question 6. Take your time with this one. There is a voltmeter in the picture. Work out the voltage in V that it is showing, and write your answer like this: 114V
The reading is 65V
